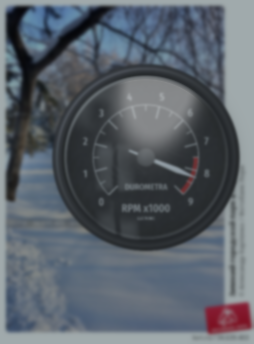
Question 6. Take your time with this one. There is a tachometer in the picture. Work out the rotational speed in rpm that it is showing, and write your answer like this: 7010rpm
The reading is 8250rpm
